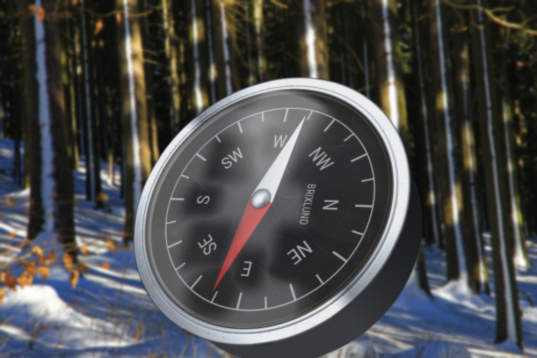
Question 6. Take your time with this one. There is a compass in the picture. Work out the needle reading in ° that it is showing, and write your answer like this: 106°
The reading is 105°
